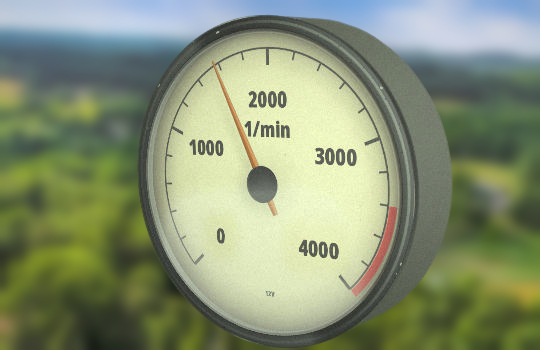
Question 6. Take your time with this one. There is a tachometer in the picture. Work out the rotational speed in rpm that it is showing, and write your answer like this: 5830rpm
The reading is 1600rpm
